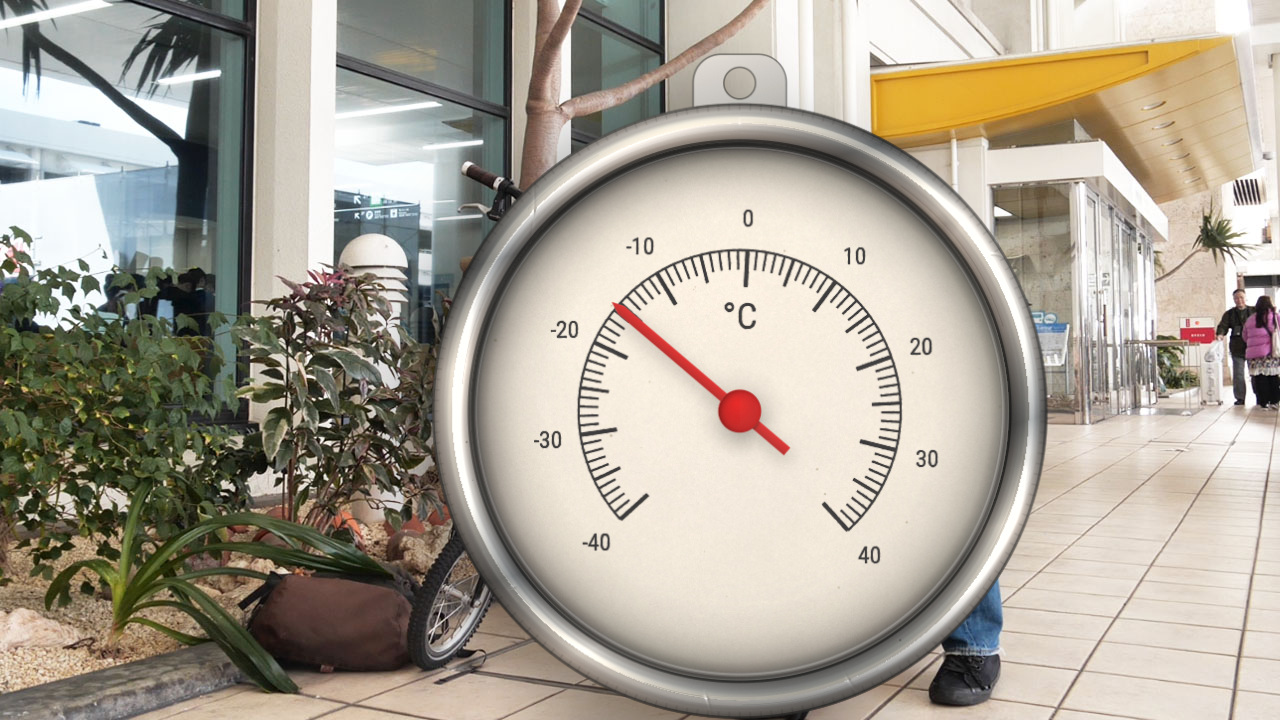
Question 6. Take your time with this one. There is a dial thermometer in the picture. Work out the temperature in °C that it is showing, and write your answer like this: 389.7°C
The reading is -15.5°C
